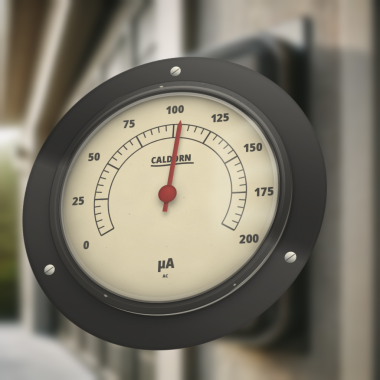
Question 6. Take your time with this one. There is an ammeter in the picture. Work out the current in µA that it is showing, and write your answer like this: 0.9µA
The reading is 105µA
